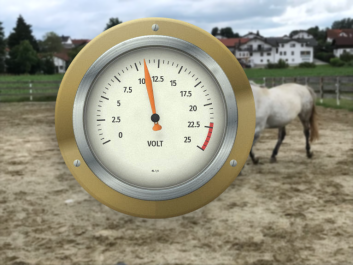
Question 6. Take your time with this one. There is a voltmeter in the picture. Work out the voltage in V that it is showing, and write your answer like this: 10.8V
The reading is 11V
